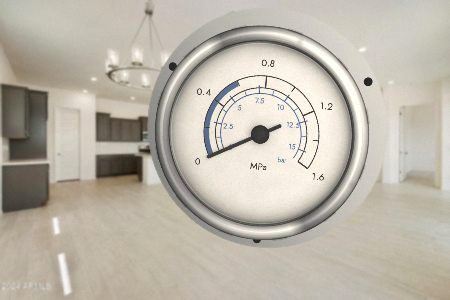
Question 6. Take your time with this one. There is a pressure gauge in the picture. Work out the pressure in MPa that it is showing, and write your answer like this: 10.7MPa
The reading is 0MPa
